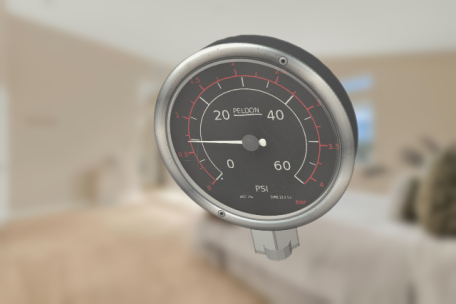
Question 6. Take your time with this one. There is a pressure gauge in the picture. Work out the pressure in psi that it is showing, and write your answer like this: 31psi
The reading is 10psi
